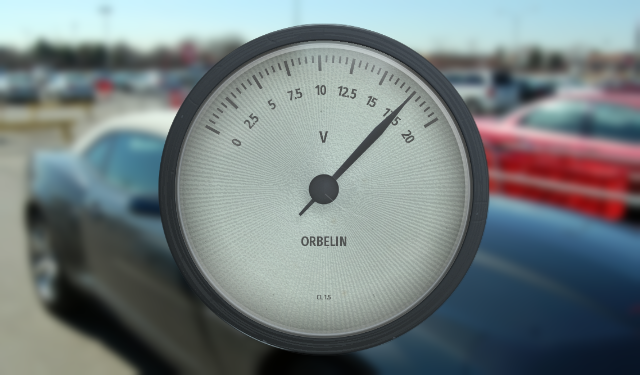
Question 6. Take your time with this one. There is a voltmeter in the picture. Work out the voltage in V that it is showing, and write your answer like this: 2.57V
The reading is 17.5V
